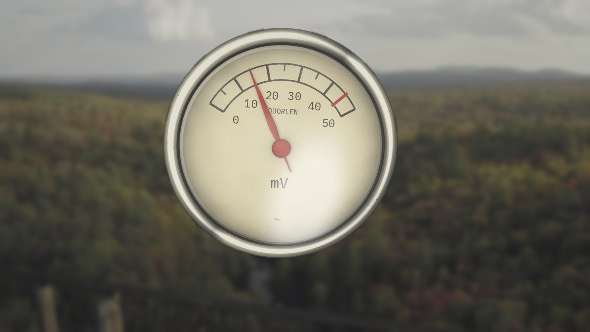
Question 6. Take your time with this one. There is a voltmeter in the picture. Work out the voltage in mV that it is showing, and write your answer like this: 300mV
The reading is 15mV
